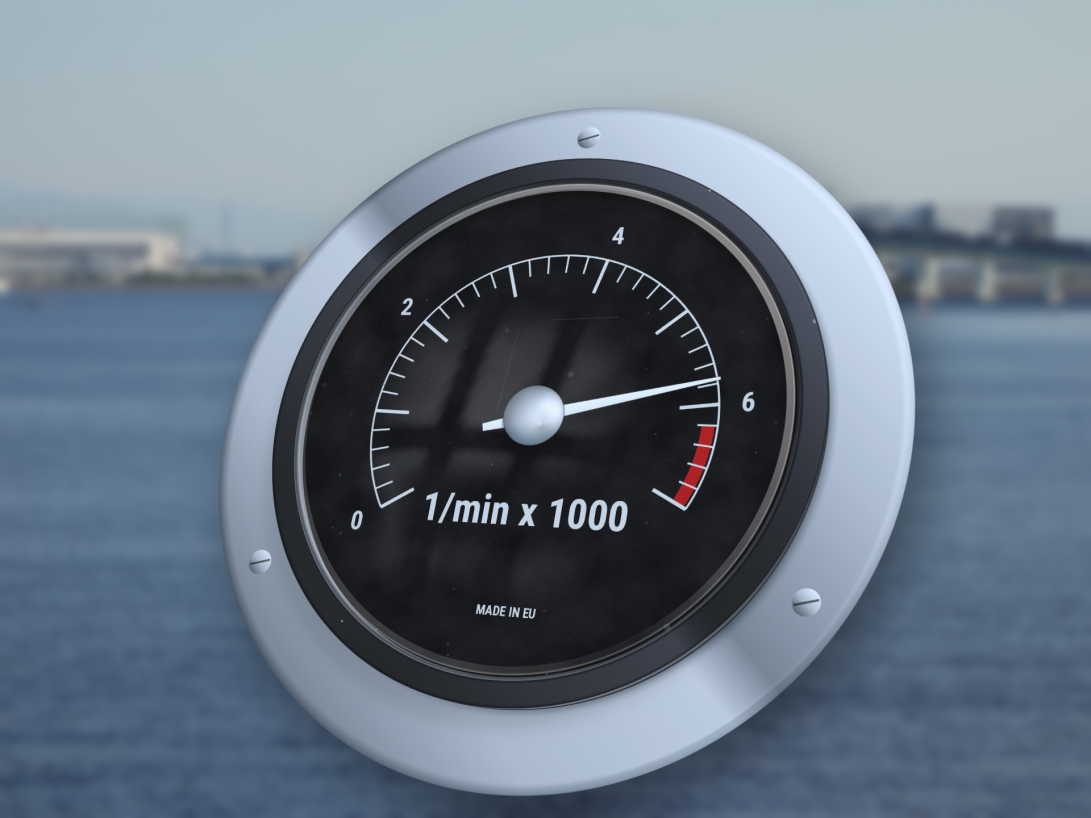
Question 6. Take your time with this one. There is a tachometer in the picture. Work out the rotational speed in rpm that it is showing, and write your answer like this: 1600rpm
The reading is 5800rpm
